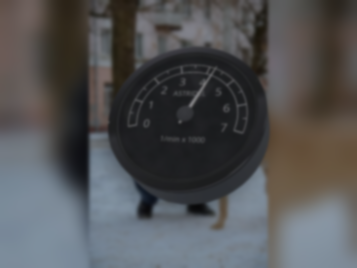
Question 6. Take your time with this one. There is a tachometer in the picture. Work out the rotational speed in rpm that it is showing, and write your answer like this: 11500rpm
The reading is 4250rpm
